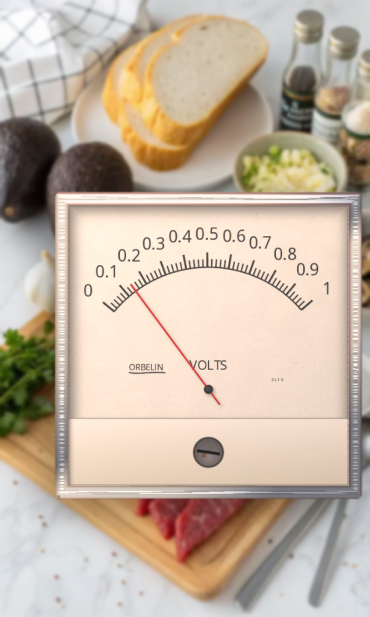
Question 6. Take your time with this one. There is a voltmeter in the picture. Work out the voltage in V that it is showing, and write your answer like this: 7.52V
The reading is 0.14V
